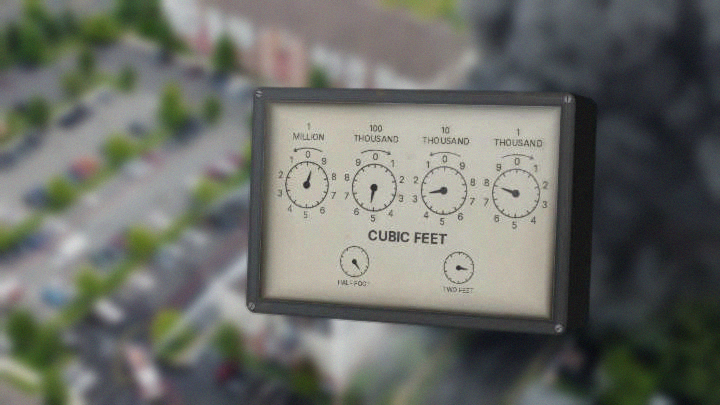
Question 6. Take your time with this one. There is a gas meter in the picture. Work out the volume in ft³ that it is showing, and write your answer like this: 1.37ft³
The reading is 952800ft³
